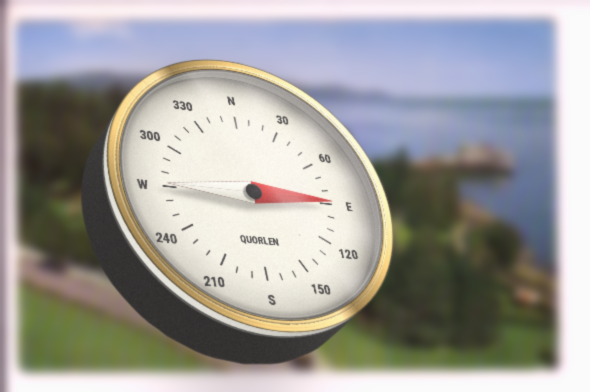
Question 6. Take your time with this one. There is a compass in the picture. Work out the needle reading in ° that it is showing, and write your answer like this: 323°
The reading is 90°
